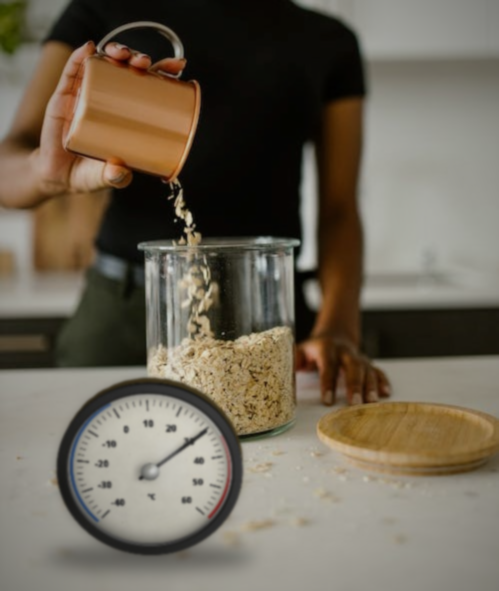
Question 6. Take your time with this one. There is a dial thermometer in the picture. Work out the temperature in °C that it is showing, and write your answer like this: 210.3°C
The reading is 30°C
